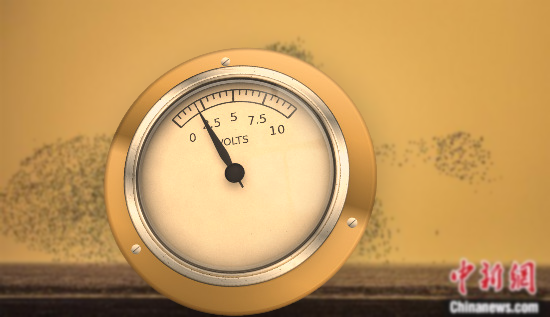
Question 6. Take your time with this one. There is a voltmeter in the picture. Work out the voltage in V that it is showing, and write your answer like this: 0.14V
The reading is 2V
